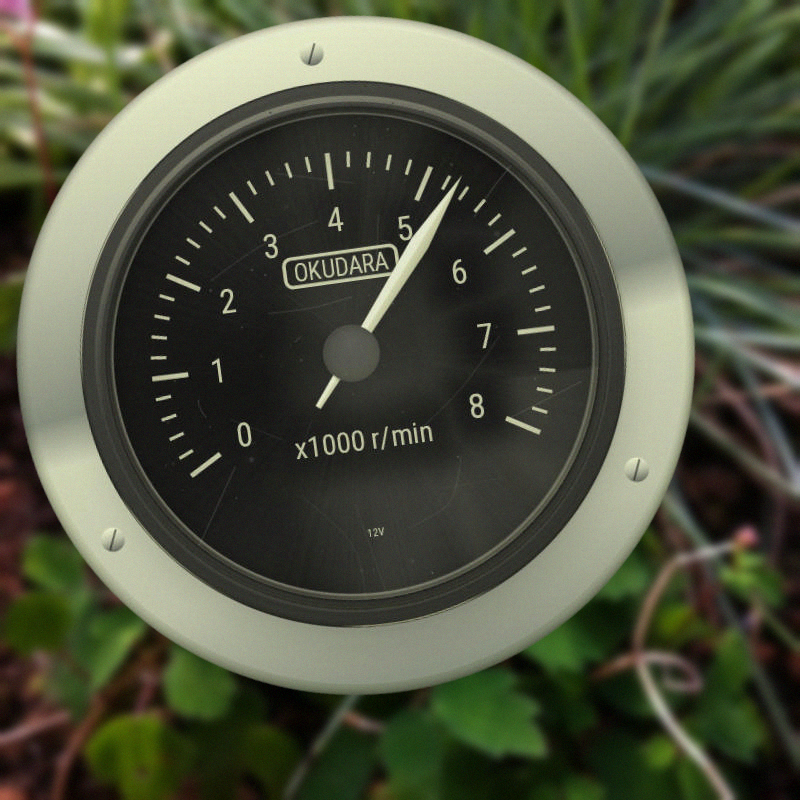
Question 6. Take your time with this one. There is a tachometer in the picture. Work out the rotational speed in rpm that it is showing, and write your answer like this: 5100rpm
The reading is 5300rpm
